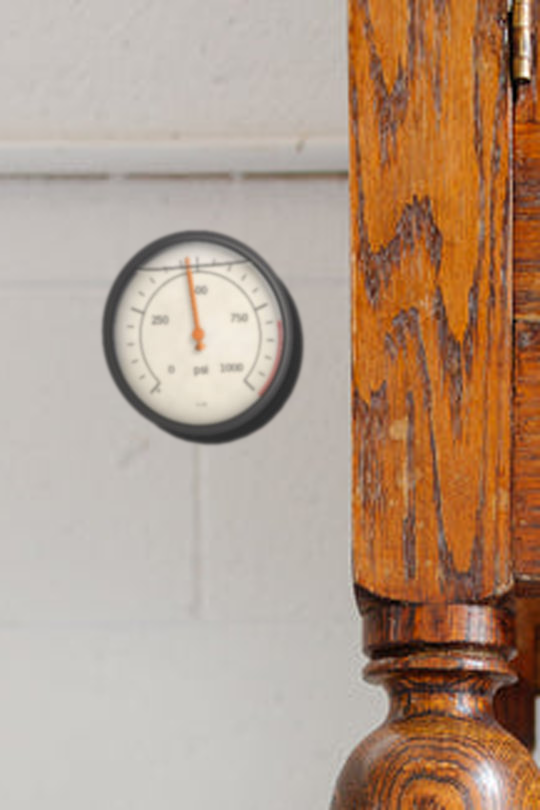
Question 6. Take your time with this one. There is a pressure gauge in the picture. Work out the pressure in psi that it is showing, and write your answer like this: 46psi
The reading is 475psi
